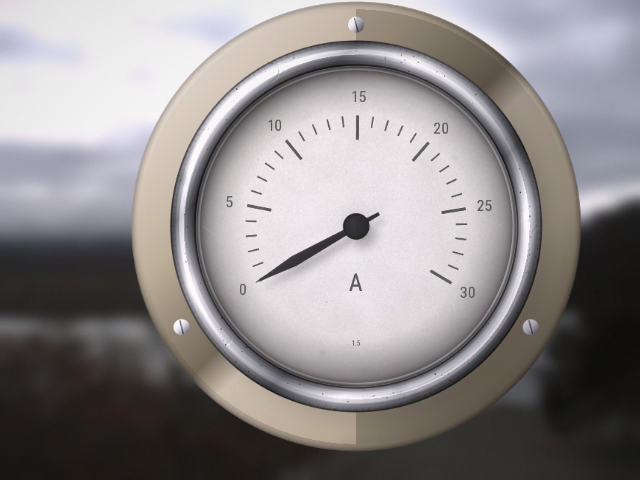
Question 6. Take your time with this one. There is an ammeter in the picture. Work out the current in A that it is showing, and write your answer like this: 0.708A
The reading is 0A
